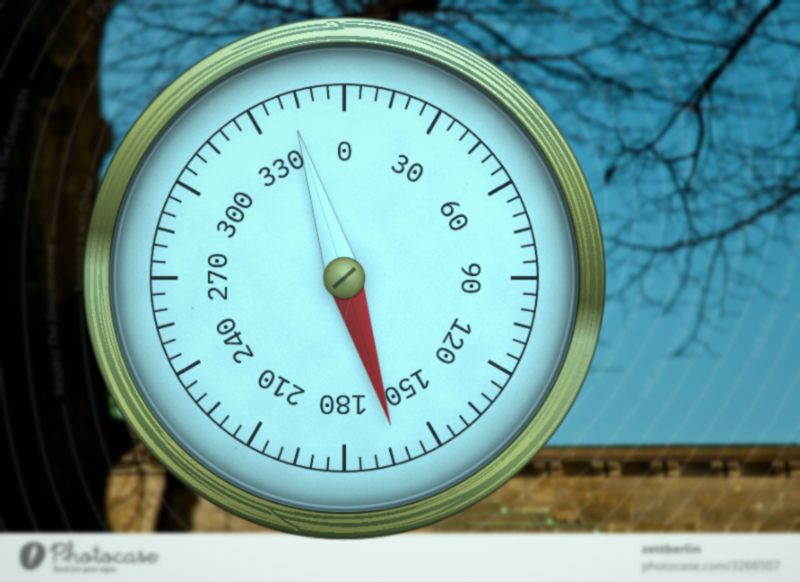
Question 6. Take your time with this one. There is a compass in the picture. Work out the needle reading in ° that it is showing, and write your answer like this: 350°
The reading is 162.5°
